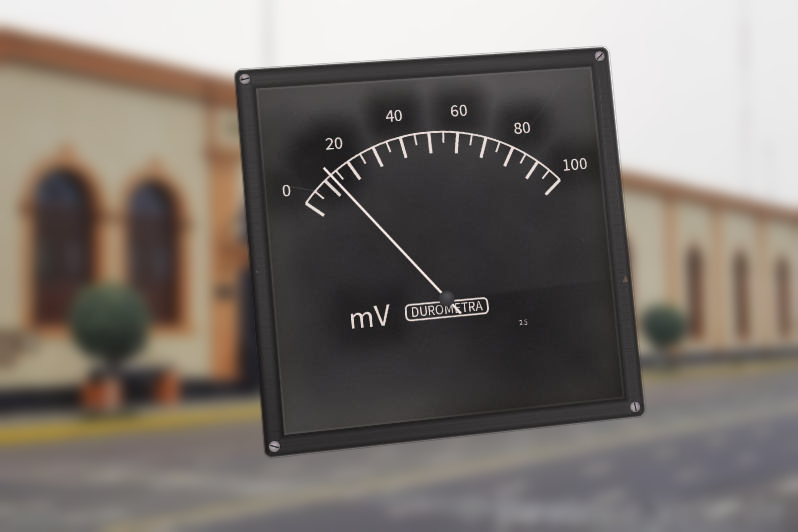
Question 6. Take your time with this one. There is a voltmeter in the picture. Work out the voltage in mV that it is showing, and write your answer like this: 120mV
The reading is 12.5mV
